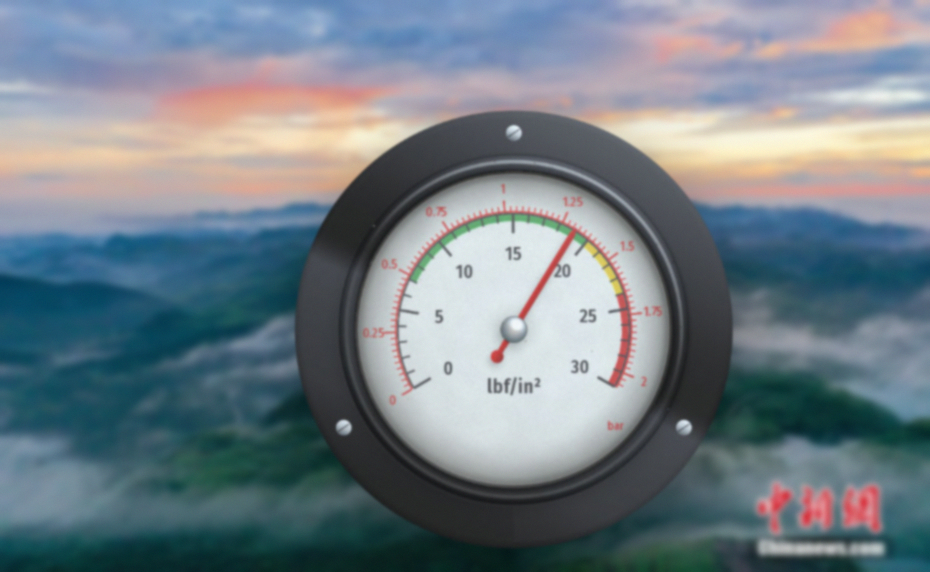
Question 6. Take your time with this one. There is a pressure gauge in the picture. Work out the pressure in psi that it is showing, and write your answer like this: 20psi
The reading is 19psi
